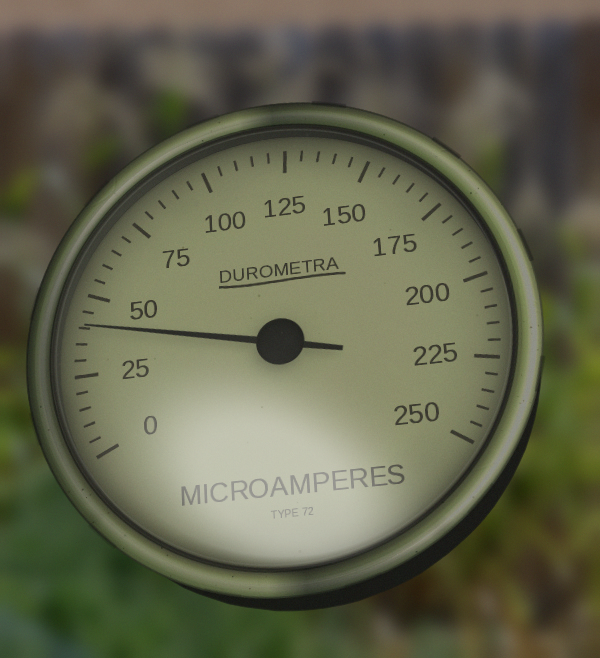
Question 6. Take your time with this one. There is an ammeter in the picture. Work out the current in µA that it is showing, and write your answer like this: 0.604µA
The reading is 40µA
